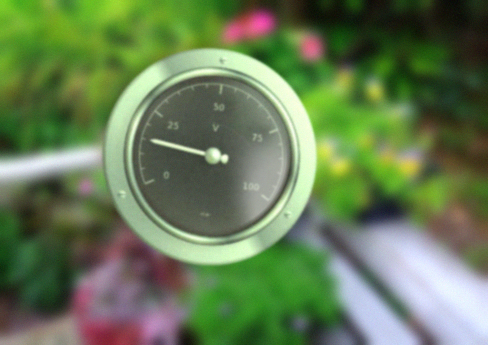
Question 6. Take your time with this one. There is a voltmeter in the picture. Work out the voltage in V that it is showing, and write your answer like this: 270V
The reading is 15V
